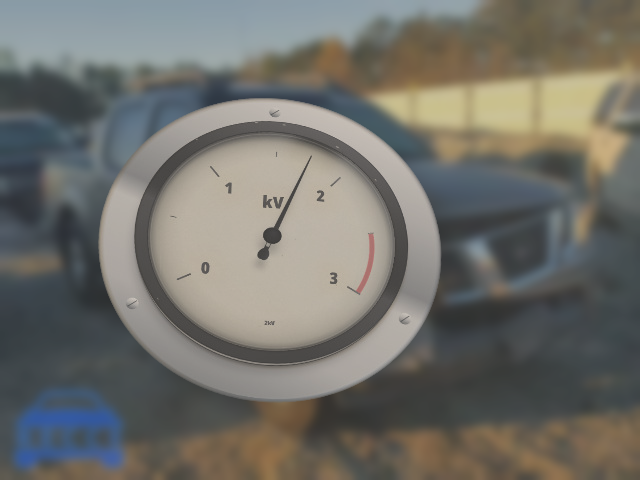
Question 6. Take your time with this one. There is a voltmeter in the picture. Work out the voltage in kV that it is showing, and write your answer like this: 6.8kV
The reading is 1.75kV
